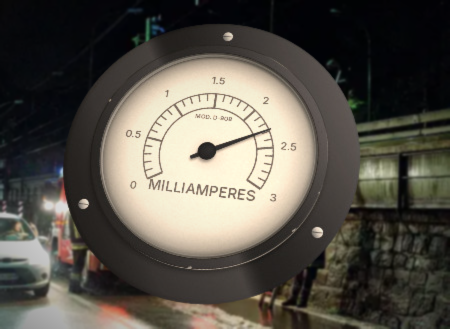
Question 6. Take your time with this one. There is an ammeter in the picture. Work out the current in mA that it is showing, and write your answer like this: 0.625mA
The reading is 2.3mA
